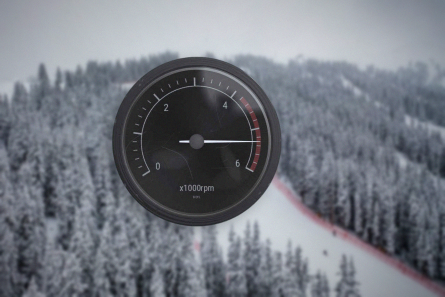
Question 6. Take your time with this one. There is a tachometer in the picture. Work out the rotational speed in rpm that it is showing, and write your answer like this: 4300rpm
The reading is 5300rpm
